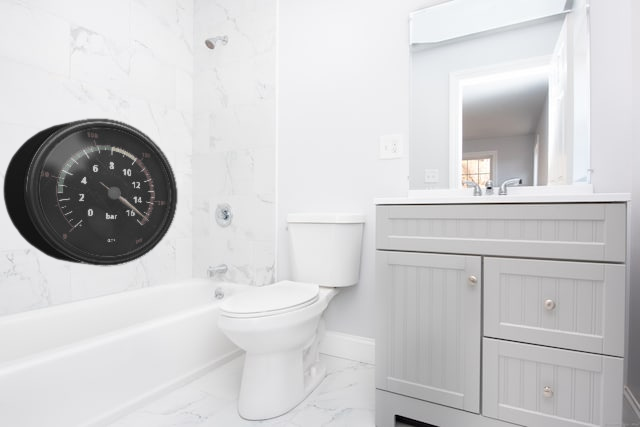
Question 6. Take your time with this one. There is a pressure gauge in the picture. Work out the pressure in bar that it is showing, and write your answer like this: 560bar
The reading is 15.5bar
